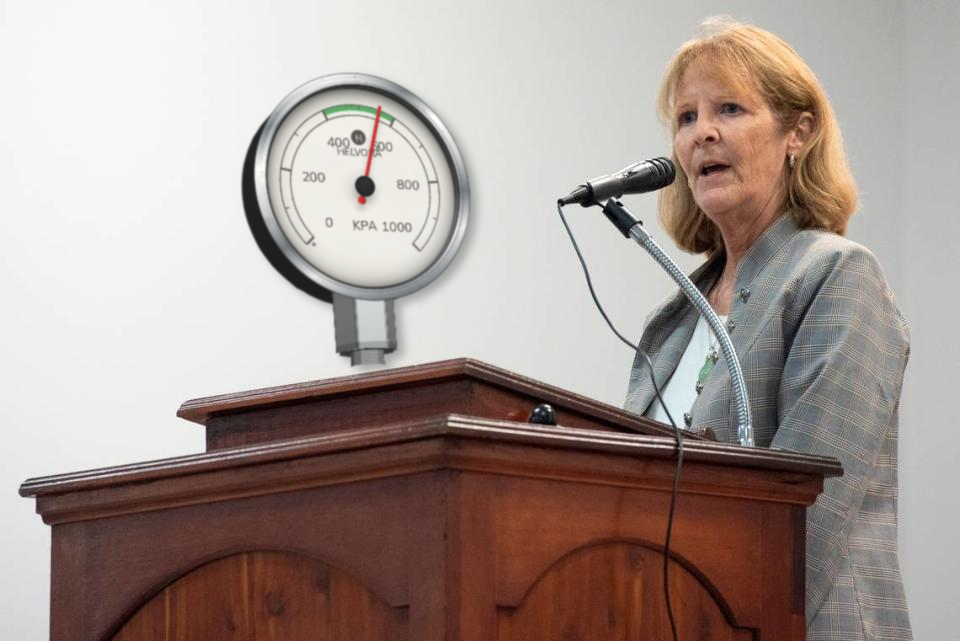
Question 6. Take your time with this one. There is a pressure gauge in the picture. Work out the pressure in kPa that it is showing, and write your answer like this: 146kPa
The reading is 550kPa
